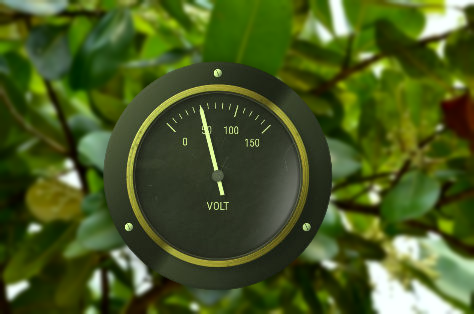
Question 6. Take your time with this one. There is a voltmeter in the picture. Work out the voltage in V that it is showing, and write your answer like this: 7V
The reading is 50V
